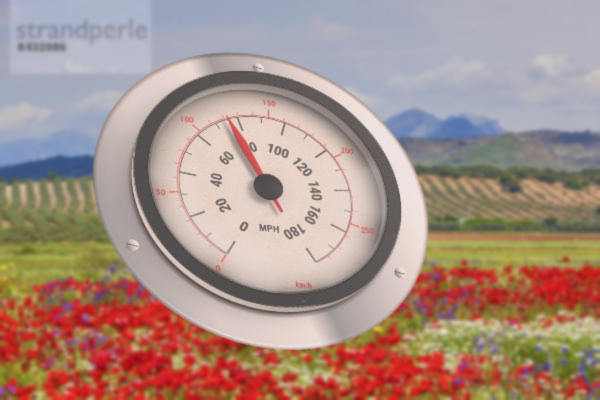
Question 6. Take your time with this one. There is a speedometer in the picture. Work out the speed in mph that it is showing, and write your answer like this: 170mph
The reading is 75mph
